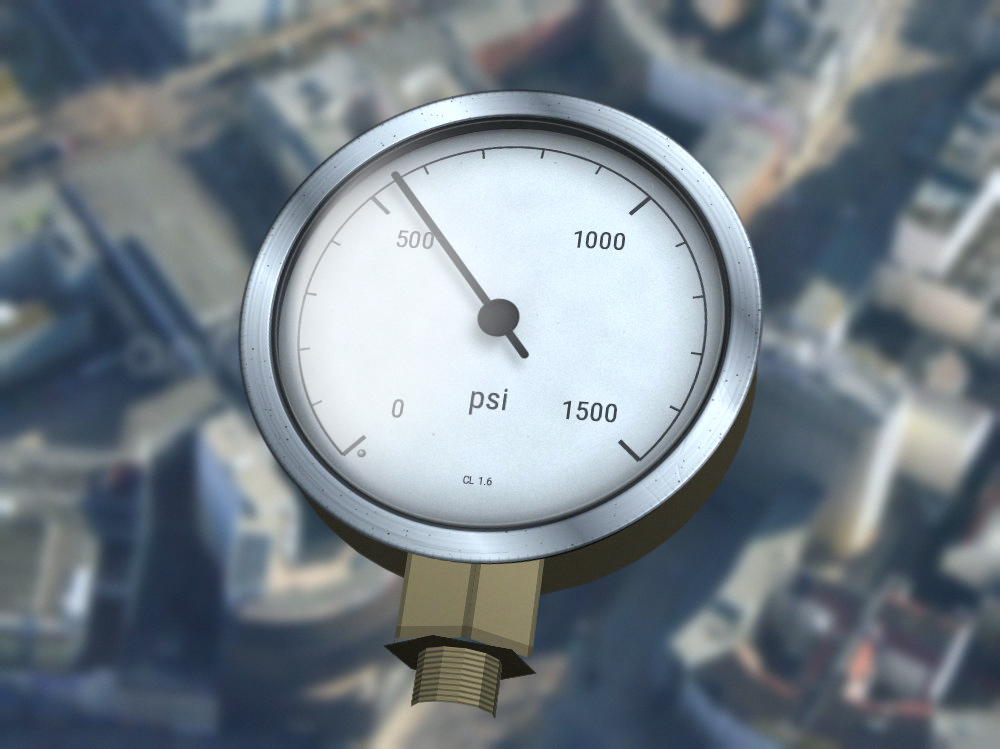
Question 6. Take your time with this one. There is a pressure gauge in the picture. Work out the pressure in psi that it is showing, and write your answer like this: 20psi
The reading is 550psi
